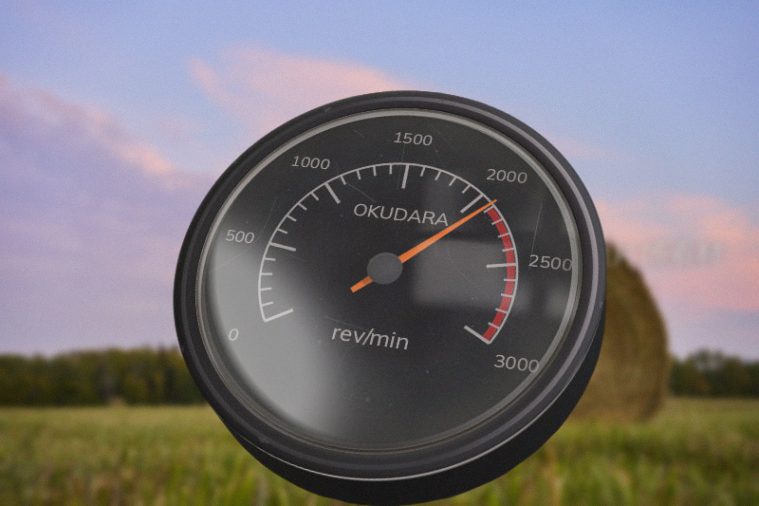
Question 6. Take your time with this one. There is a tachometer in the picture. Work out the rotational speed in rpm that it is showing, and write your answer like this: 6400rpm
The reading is 2100rpm
